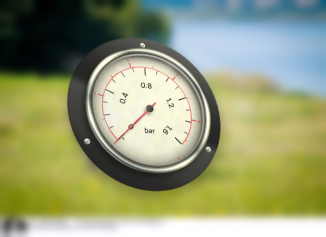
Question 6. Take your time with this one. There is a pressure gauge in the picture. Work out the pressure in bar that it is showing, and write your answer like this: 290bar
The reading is 0bar
